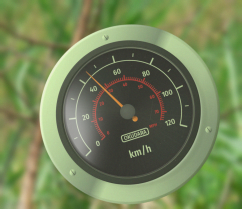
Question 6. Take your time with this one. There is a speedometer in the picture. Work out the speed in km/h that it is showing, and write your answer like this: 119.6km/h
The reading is 45km/h
